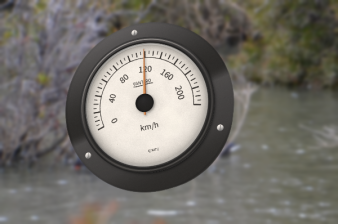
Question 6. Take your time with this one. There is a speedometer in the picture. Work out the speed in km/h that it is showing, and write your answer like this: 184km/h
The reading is 120km/h
